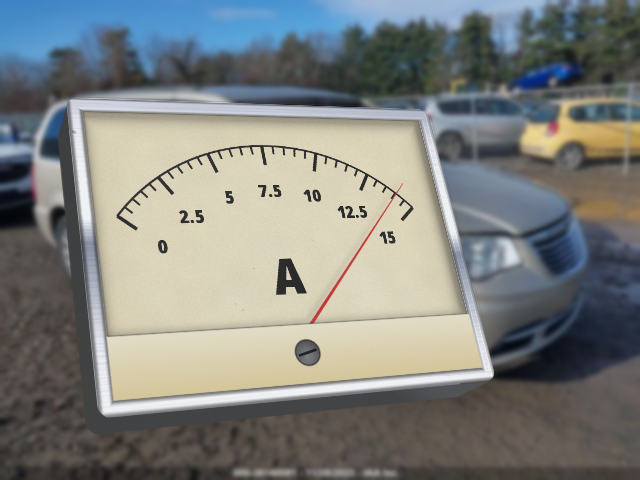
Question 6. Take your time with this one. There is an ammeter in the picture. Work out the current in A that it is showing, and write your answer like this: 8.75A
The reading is 14A
